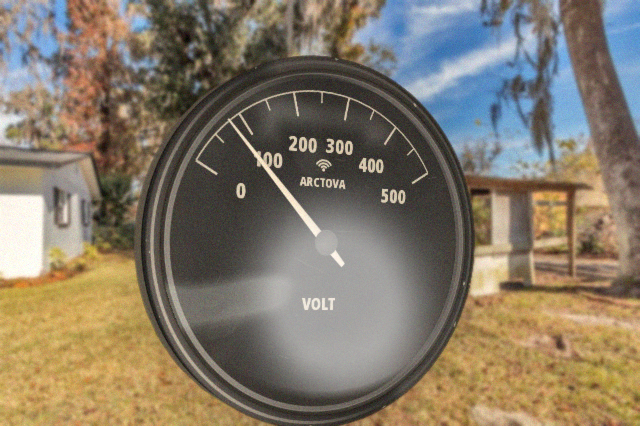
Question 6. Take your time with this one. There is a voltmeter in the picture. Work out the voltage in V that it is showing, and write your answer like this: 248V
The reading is 75V
